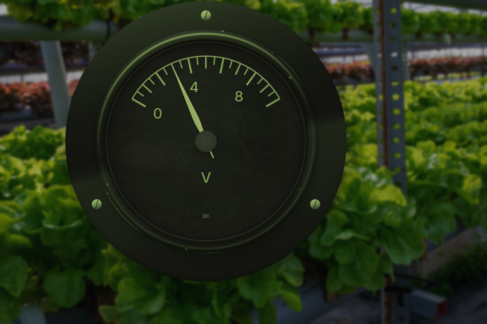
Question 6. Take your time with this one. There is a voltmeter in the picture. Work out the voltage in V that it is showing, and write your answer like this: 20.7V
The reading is 3V
